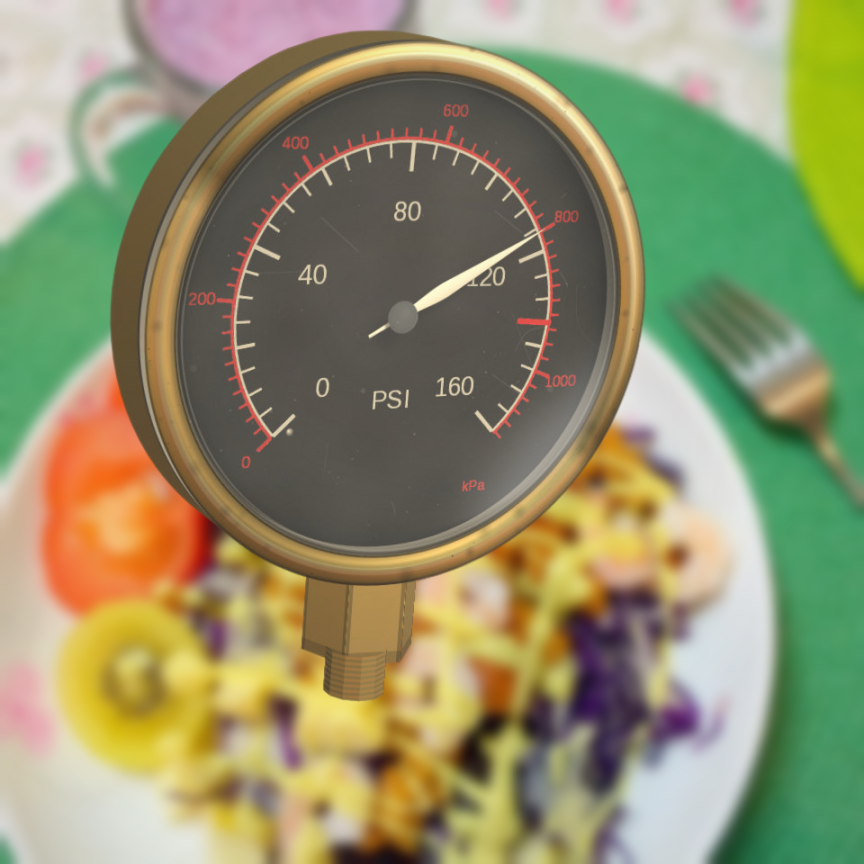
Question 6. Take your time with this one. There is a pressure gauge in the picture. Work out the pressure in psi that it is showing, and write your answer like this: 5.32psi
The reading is 115psi
